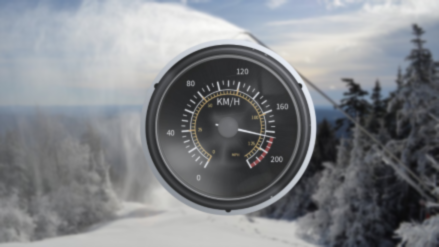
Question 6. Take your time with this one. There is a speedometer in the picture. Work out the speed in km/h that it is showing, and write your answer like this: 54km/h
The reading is 185km/h
